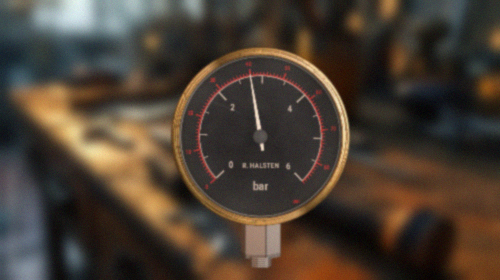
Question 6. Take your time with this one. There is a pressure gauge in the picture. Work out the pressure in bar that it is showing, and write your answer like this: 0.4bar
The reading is 2.75bar
